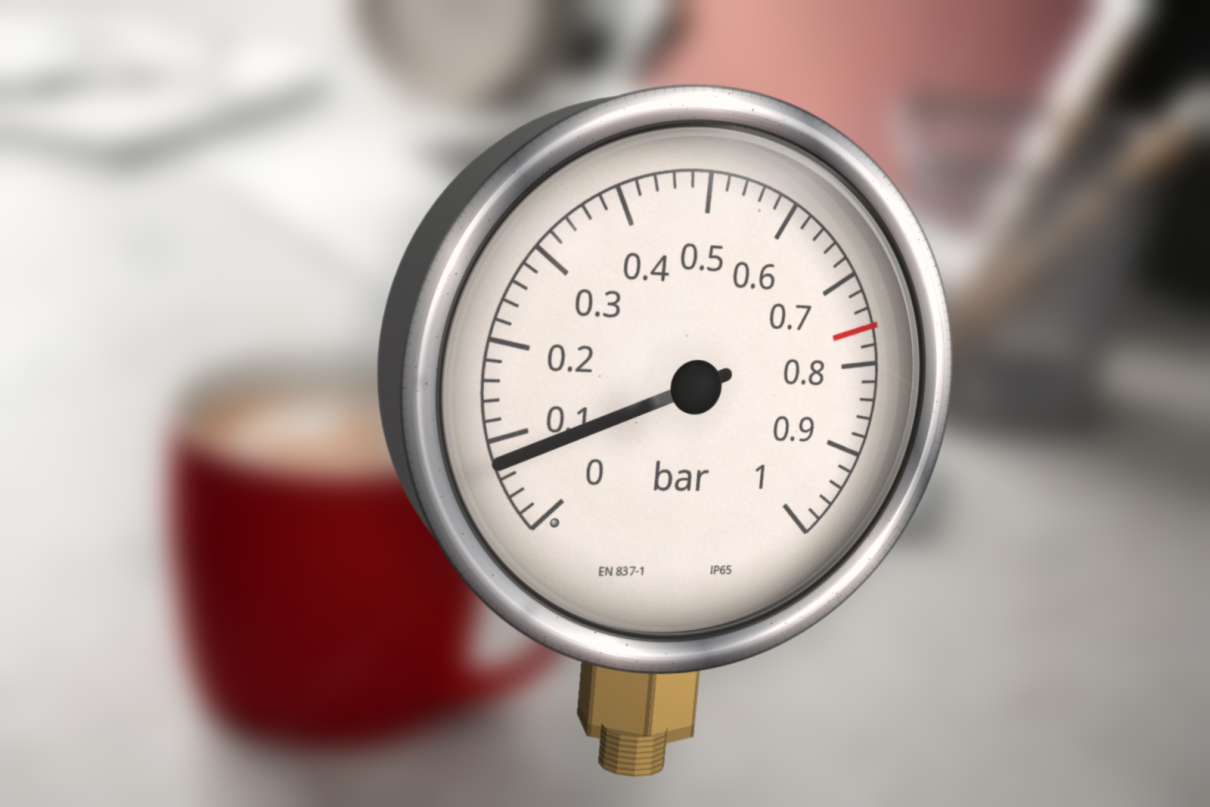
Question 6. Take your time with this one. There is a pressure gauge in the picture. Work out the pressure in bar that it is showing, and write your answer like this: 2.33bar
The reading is 0.08bar
